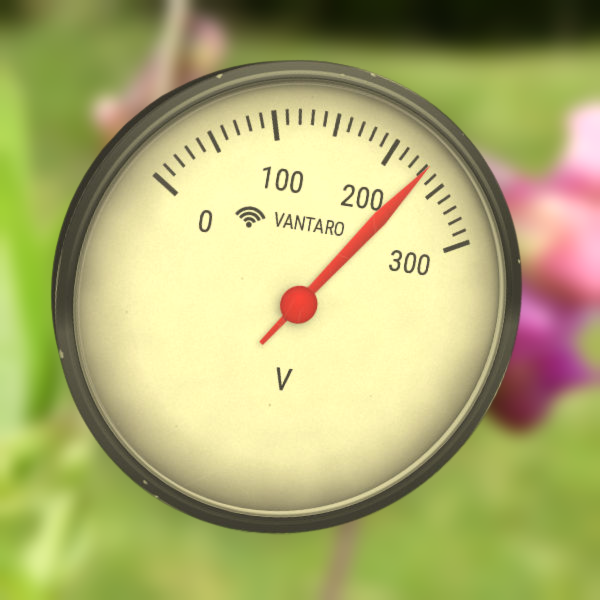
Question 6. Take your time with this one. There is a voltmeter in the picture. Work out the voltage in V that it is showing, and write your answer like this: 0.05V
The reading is 230V
